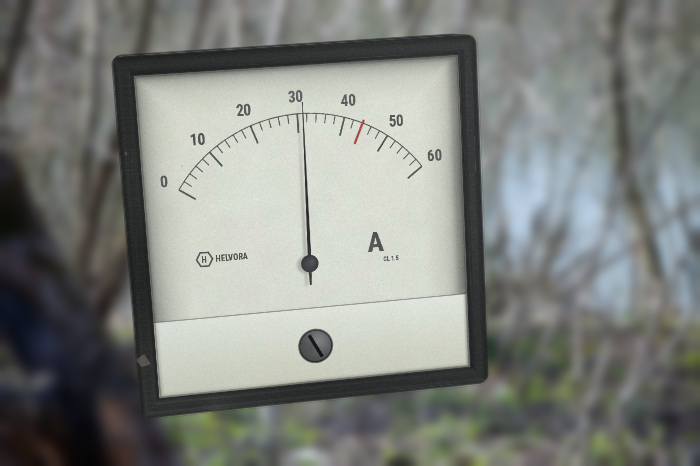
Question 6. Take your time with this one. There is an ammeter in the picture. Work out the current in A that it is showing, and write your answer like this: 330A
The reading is 31A
